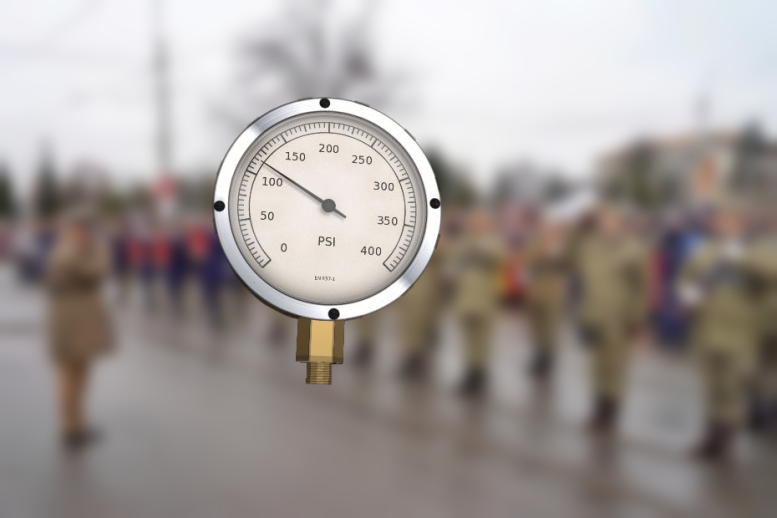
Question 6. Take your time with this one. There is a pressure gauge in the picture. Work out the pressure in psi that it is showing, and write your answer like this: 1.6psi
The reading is 115psi
